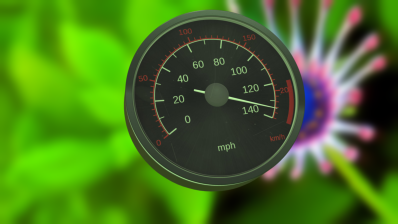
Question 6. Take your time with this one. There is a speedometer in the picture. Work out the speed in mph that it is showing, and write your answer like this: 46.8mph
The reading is 135mph
